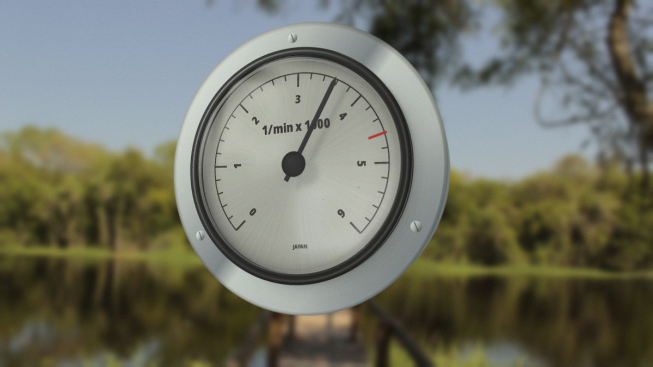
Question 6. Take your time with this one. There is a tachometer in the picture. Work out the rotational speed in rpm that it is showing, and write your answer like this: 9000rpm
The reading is 3600rpm
